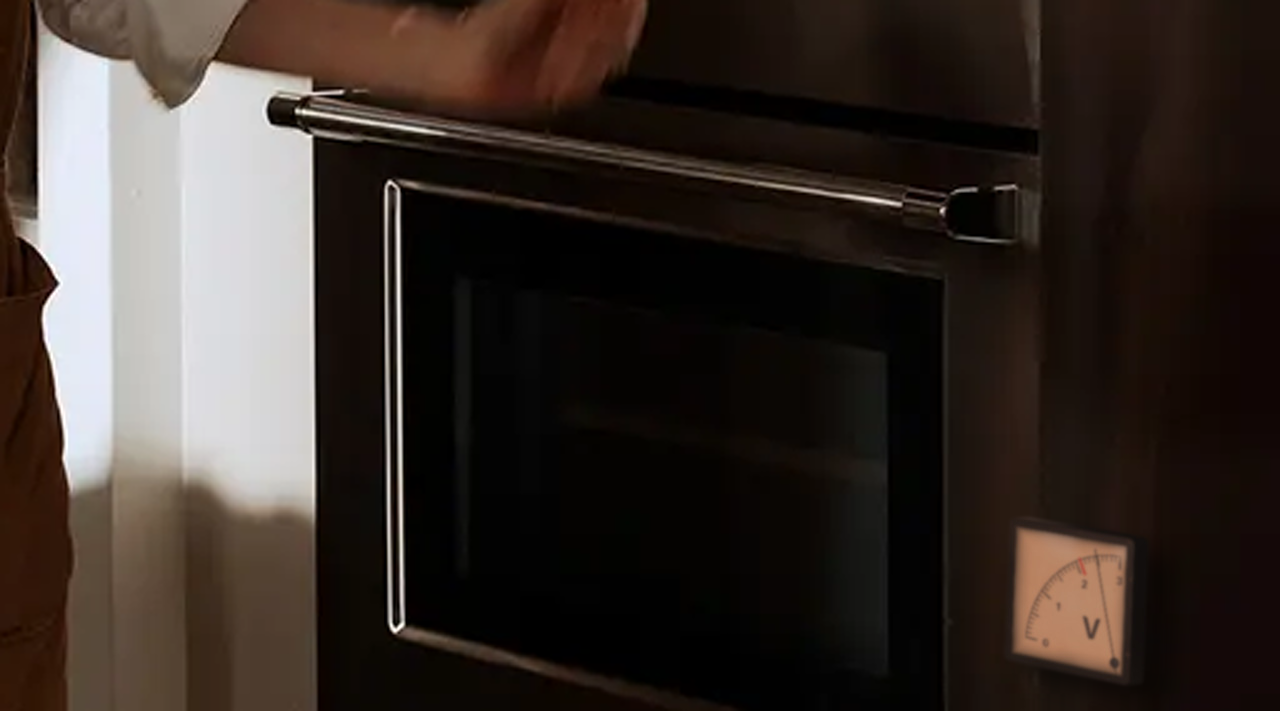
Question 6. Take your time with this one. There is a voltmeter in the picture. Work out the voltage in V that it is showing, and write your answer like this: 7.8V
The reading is 2.5V
